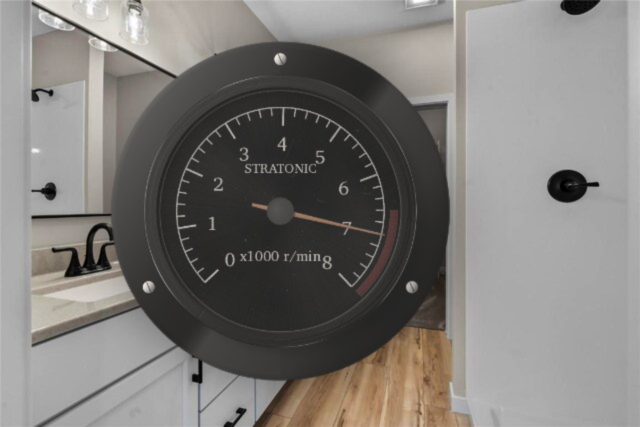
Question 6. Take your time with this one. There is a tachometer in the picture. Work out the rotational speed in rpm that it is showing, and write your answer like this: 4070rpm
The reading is 7000rpm
